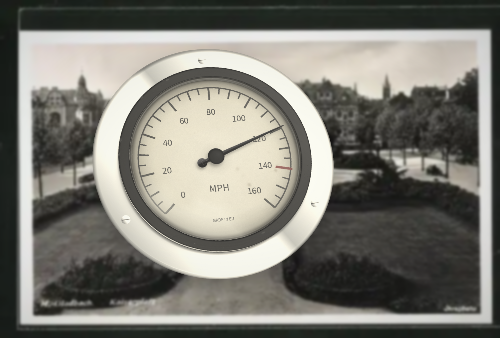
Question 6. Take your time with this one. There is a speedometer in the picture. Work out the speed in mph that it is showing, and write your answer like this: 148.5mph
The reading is 120mph
